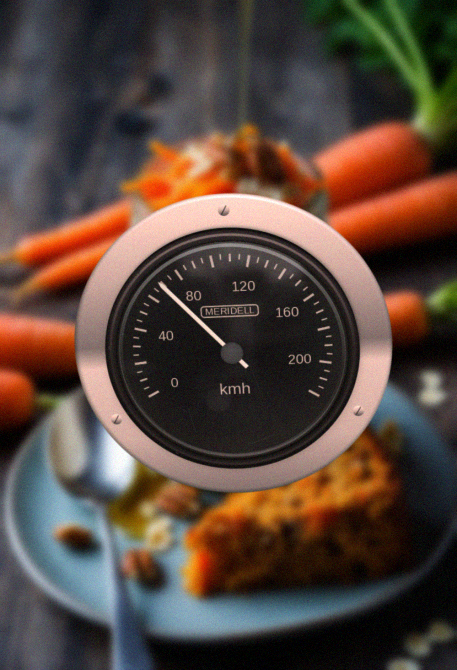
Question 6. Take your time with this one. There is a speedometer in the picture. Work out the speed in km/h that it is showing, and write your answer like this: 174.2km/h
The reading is 70km/h
